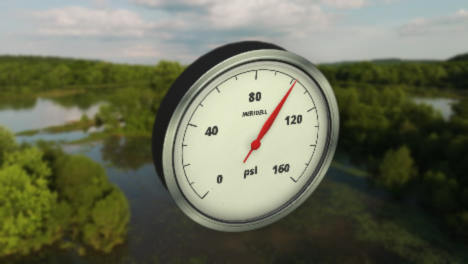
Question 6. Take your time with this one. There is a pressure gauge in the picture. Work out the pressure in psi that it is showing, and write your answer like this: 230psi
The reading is 100psi
